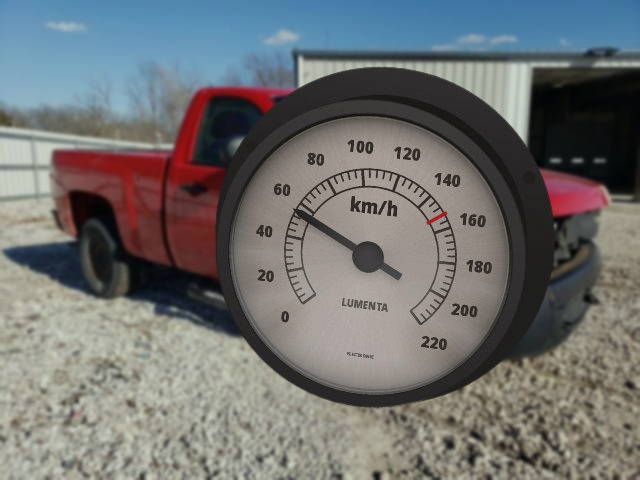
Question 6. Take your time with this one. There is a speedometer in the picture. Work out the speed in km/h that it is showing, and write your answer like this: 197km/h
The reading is 56km/h
